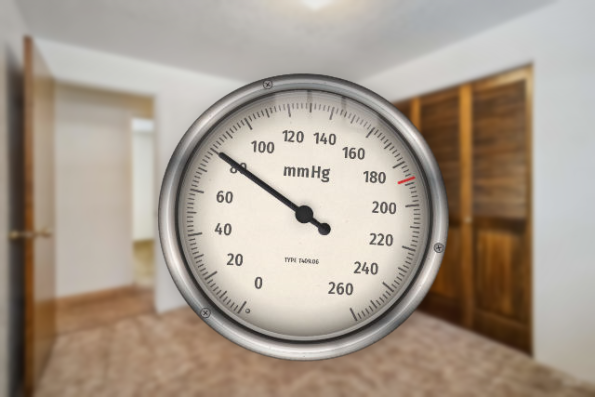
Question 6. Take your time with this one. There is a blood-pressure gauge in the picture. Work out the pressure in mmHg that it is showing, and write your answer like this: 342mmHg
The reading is 80mmHg
